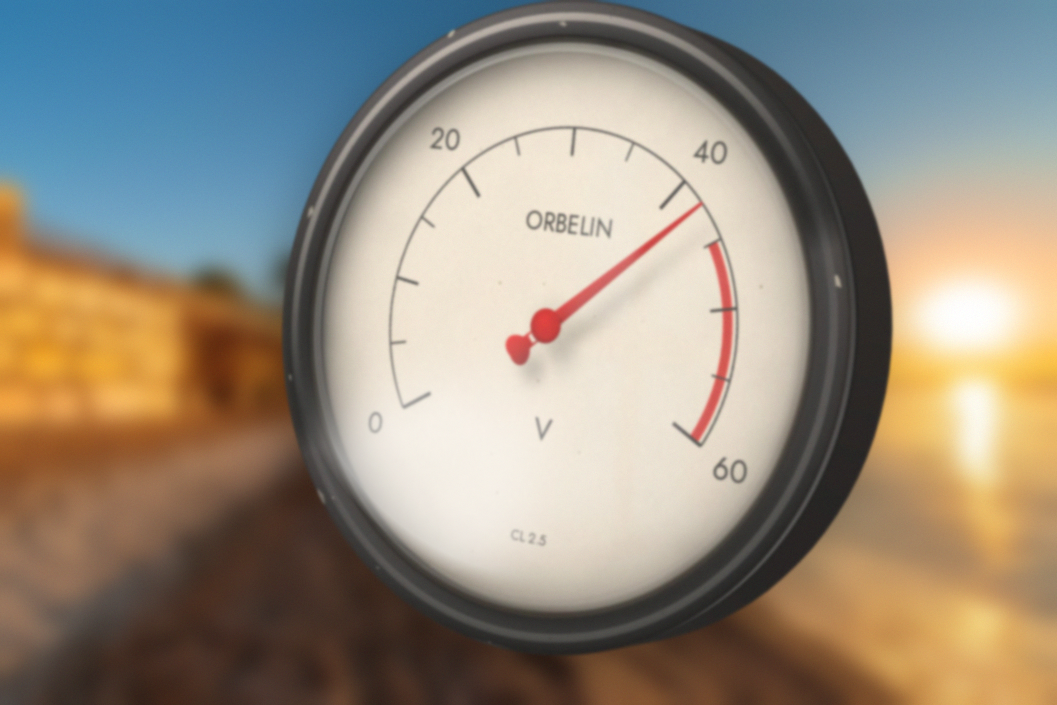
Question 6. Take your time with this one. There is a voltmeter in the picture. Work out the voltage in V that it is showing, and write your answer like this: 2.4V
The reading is 42.5V
